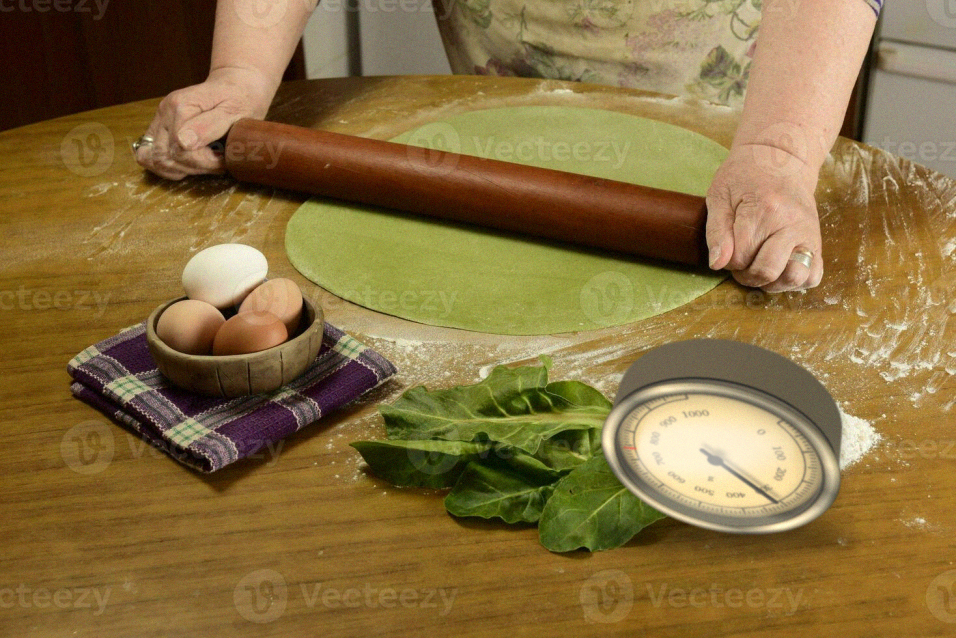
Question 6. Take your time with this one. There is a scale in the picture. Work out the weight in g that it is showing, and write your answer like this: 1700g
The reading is 300g
